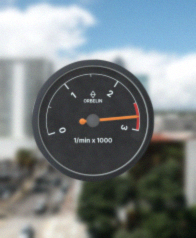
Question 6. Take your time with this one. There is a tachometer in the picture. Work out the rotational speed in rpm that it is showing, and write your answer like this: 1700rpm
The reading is 2750rpm
